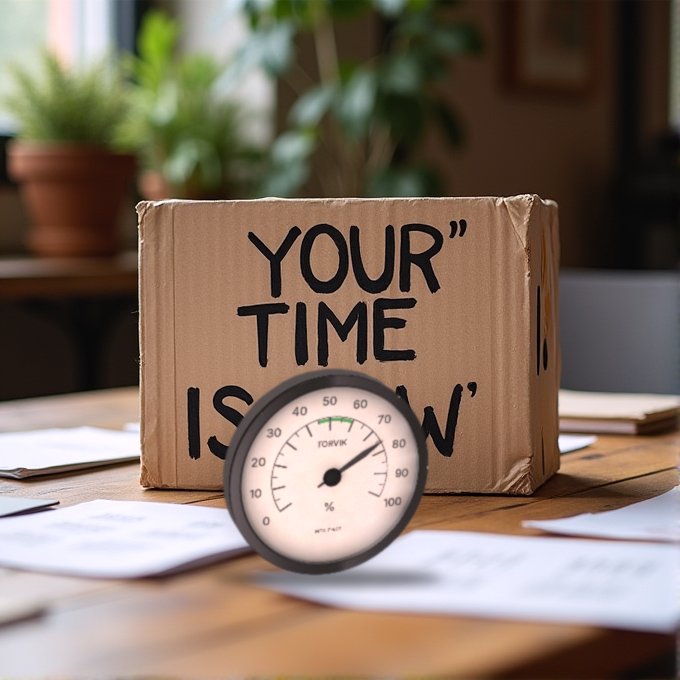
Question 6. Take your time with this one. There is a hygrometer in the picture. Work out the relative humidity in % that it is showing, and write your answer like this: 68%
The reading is 75%
